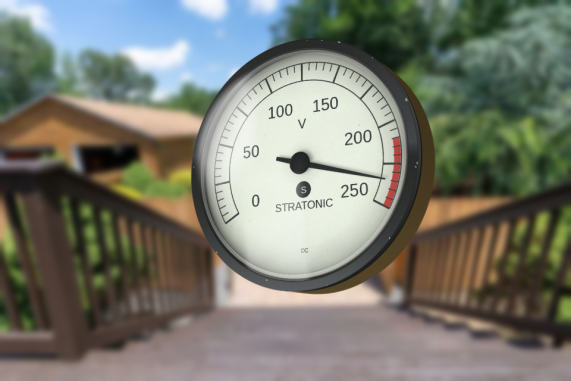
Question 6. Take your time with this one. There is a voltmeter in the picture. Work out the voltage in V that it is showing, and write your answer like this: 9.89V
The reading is 235V
